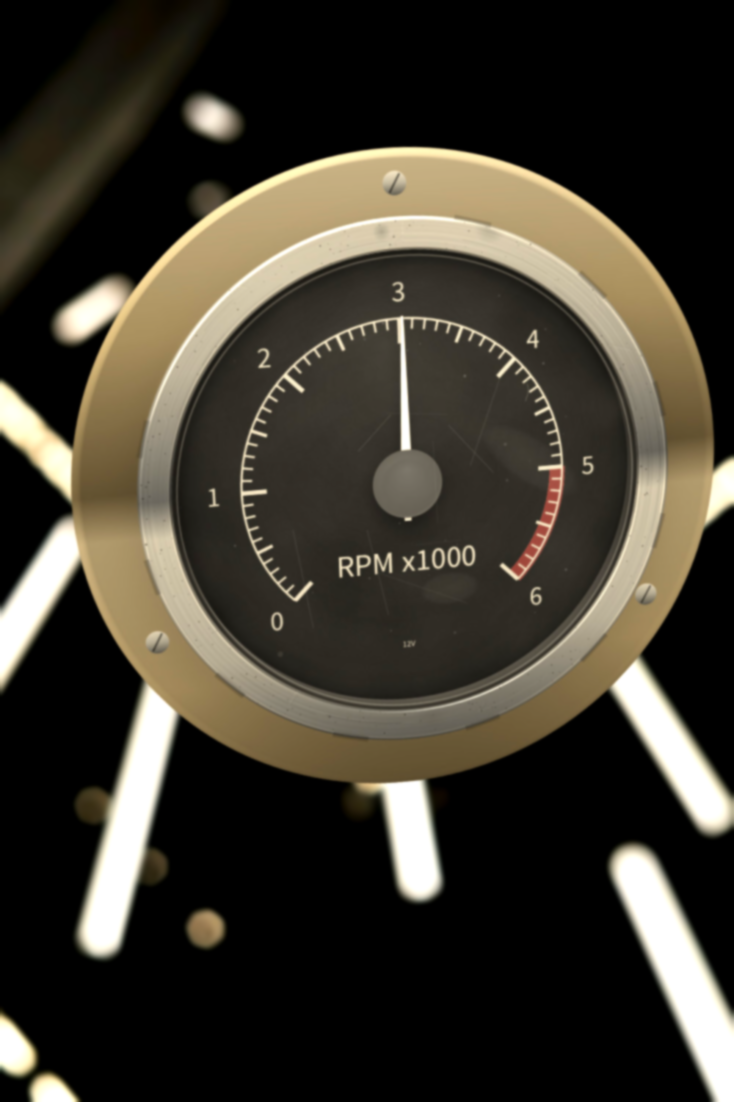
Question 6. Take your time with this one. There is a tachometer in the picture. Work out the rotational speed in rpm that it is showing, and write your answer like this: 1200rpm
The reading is 3000rpm
